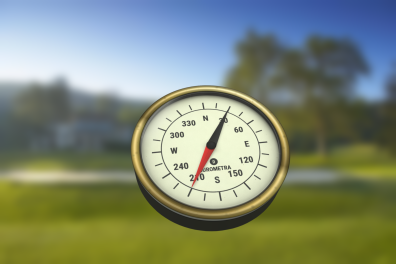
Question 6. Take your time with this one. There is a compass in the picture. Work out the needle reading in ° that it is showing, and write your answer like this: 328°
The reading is 210°
